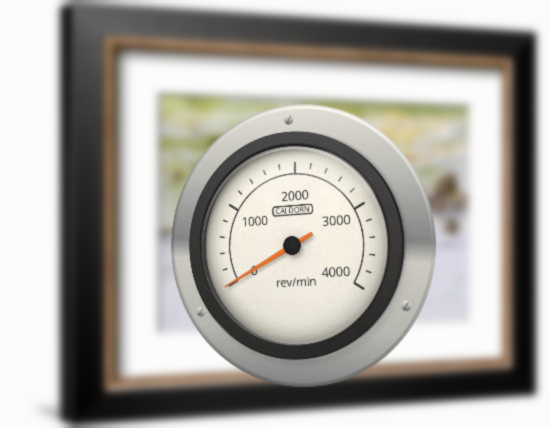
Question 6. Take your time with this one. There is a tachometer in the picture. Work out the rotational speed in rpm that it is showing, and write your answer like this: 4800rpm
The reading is 0rpm
